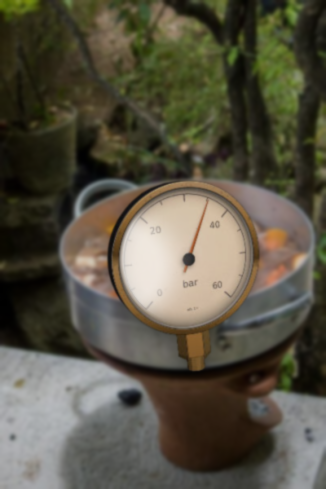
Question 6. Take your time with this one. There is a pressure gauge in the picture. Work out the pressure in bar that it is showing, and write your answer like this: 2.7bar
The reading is 35bar
